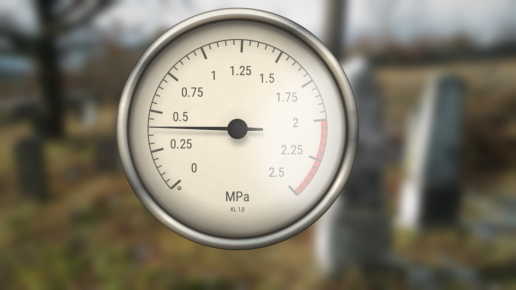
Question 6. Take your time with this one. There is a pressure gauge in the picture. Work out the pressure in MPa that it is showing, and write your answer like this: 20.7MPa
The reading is 0.4MPa
